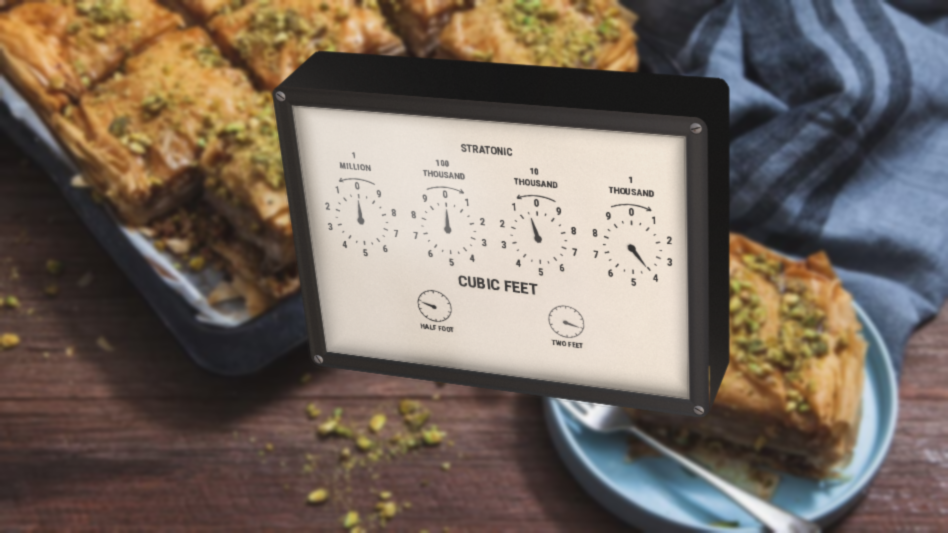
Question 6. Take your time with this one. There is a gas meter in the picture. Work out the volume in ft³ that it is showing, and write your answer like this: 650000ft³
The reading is 400ft³
